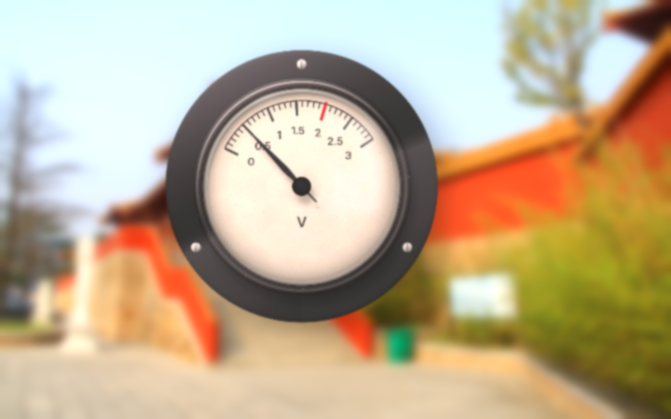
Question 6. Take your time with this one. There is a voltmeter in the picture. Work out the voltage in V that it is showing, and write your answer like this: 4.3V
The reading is 0.5V
